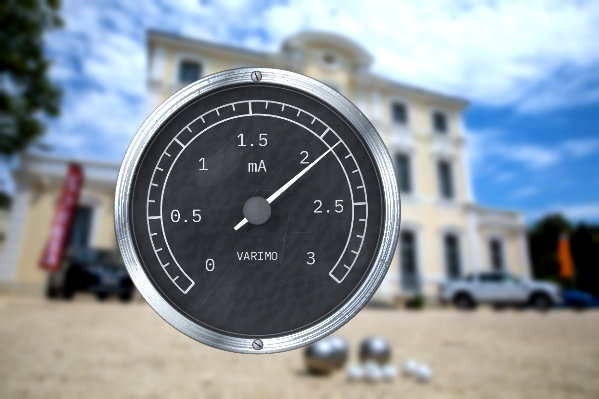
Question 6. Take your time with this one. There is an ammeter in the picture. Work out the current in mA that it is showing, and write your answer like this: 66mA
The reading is 2.1mA
